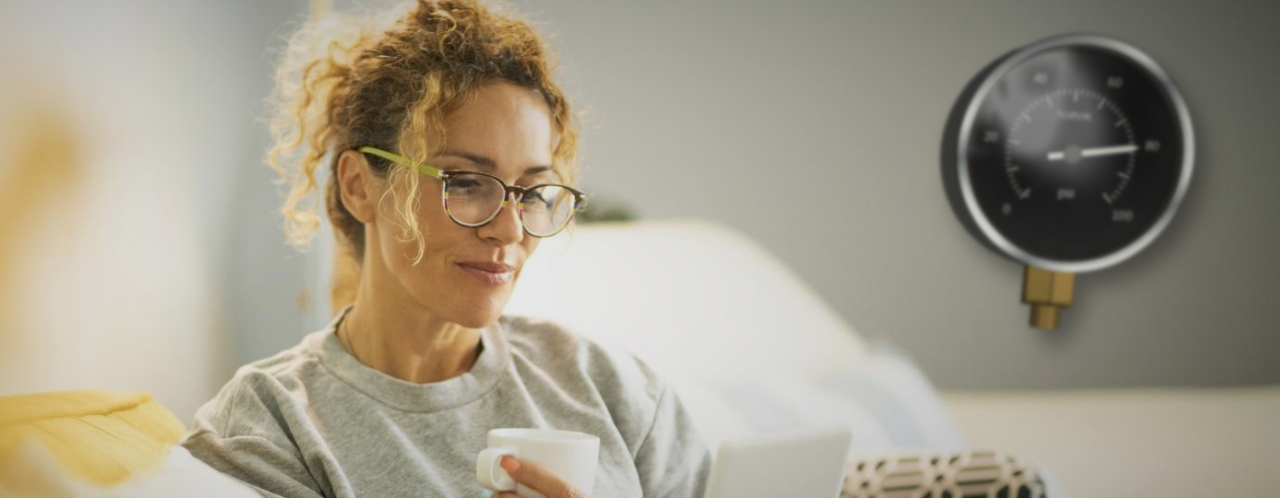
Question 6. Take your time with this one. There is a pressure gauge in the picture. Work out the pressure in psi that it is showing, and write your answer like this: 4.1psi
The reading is 80psi
